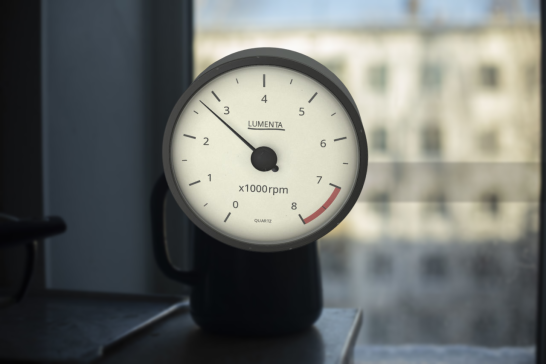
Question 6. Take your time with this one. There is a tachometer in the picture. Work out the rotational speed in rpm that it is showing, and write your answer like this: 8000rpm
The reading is 2750rpm
